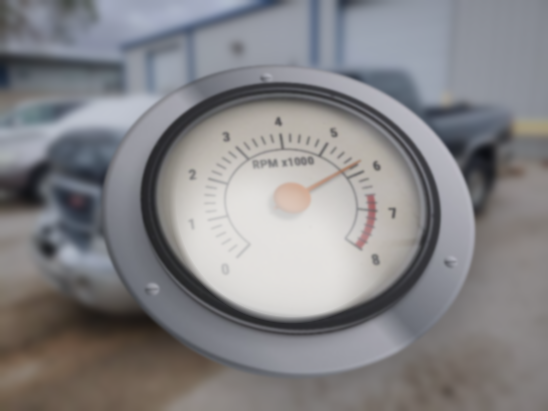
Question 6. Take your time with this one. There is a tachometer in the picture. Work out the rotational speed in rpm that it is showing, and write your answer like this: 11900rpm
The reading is 5800rpm
